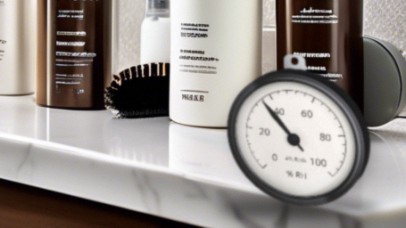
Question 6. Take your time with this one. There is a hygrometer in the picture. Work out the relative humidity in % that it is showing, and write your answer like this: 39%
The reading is 36%
